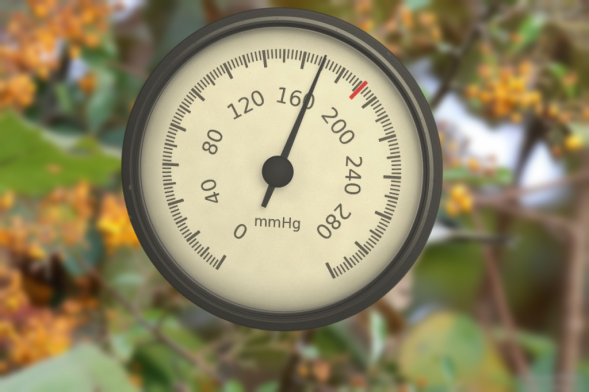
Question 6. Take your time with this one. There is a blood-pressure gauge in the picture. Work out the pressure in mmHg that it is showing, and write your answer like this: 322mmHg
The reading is 170mmHg
